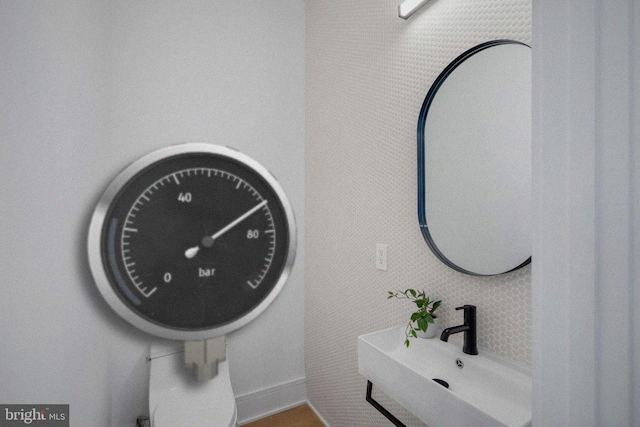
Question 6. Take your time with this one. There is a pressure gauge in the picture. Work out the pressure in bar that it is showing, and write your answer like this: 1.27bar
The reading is 70bar
